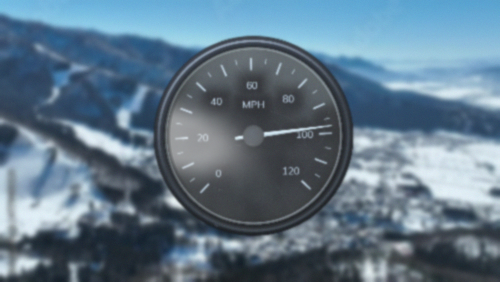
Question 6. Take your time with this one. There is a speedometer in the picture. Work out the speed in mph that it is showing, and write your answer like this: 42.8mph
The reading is 97.5mph
